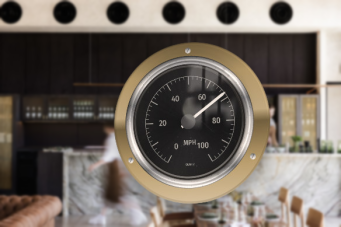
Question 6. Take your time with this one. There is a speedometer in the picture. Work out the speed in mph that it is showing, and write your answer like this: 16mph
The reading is 68mph
